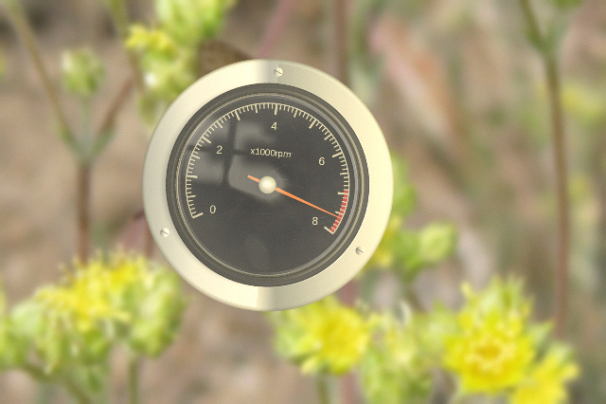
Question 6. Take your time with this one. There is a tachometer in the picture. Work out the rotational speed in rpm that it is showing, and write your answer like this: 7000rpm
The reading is 7600rpm
